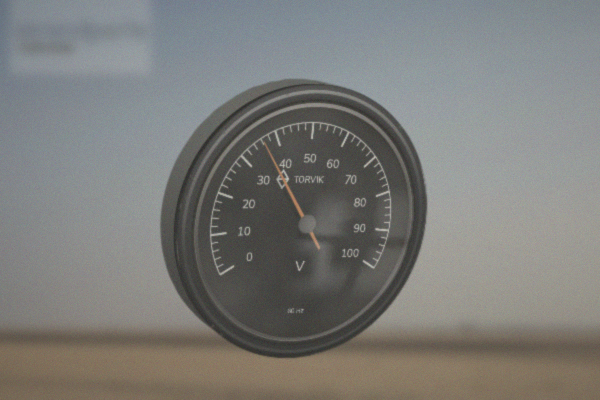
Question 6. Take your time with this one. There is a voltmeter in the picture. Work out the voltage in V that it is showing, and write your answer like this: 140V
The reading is 36V
